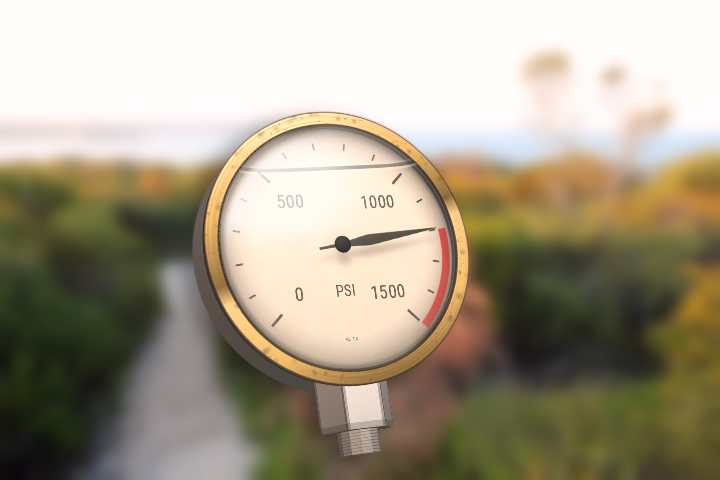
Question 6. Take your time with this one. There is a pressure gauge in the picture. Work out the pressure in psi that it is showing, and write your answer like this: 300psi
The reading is 1200psi
